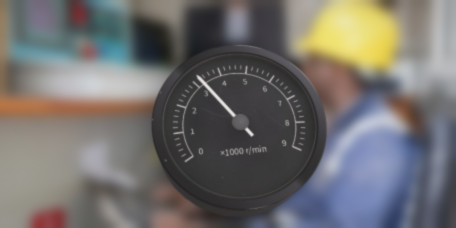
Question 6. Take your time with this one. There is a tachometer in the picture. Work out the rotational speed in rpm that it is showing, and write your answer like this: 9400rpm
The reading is 3200rpm
